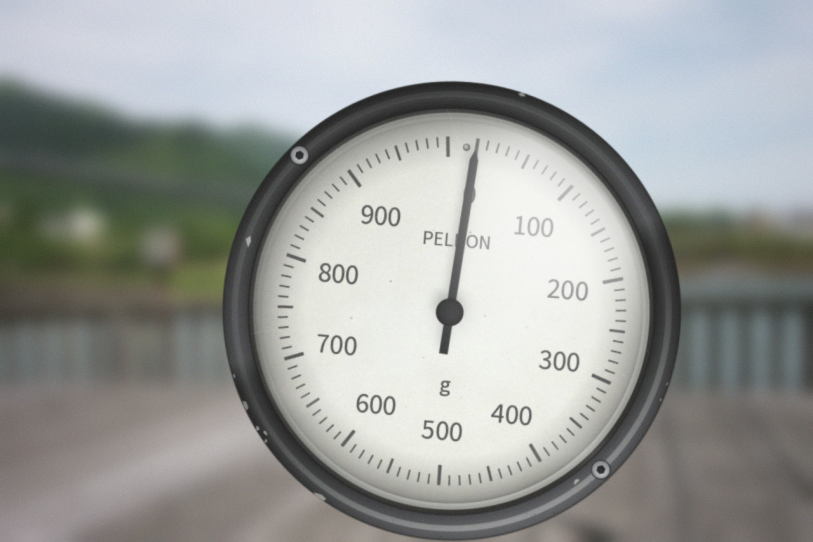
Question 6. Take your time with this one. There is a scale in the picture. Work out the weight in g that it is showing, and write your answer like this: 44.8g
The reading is 0g
